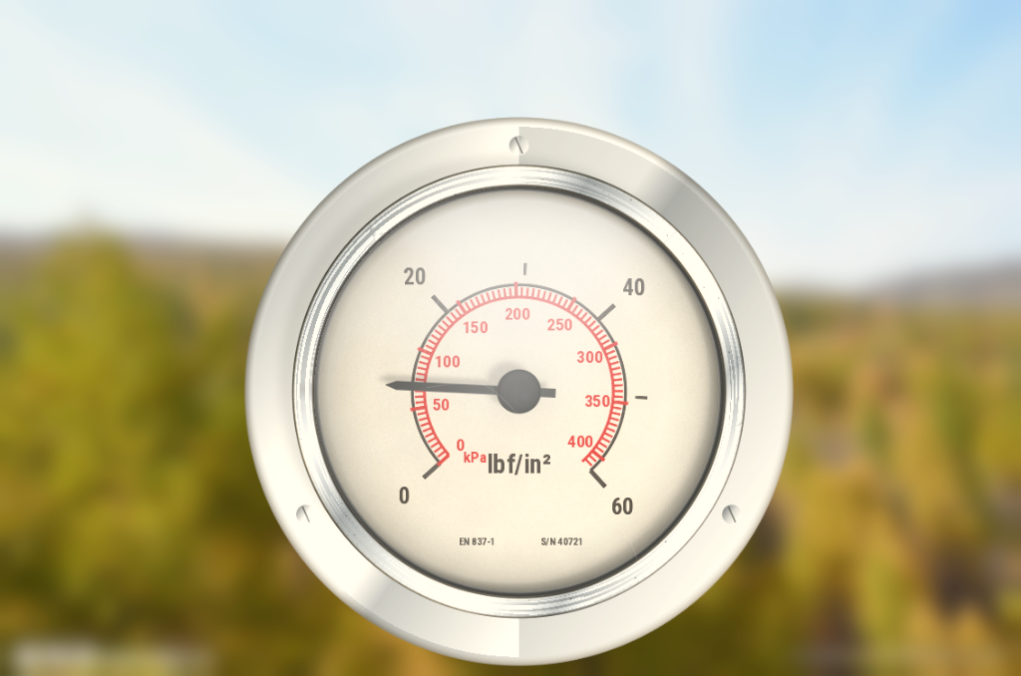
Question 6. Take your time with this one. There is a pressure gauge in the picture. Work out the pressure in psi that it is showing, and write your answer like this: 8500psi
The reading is 10psi
